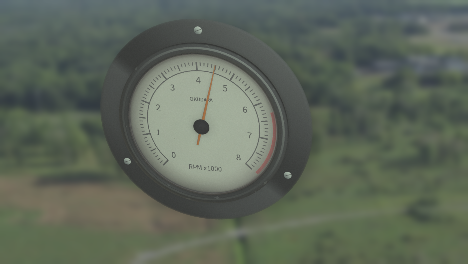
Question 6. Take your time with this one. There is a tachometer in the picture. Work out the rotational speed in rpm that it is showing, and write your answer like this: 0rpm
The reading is 4500rpm
